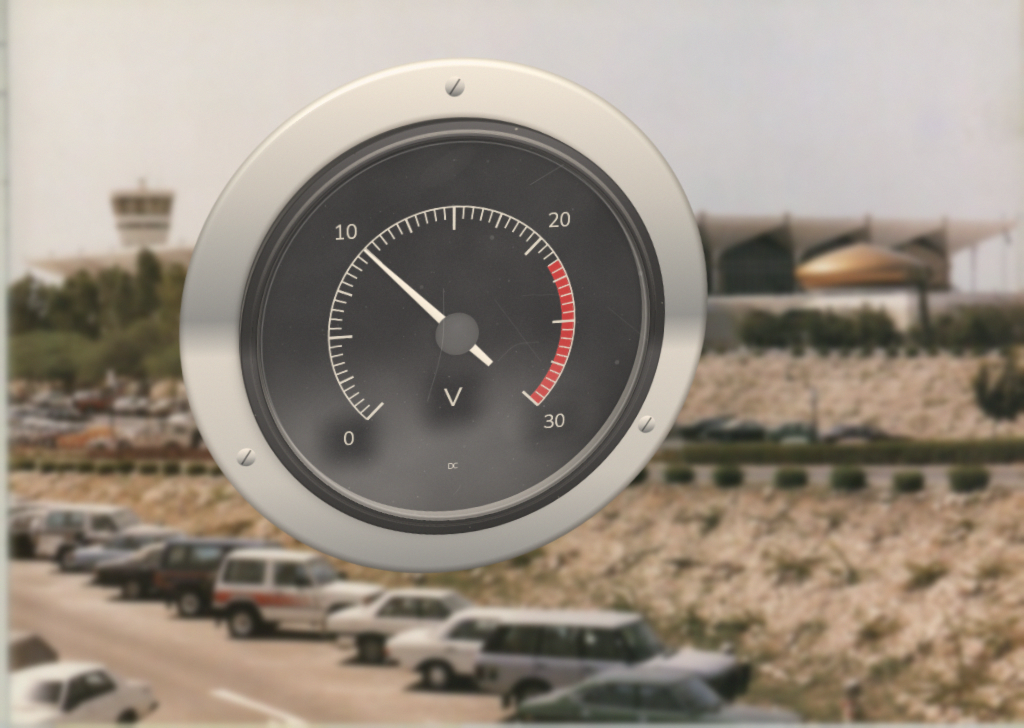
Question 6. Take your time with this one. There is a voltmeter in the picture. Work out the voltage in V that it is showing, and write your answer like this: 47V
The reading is 10V
